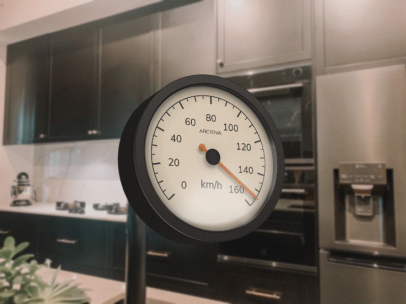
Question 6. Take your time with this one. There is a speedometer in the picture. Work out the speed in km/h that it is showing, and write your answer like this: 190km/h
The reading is 155km/h
